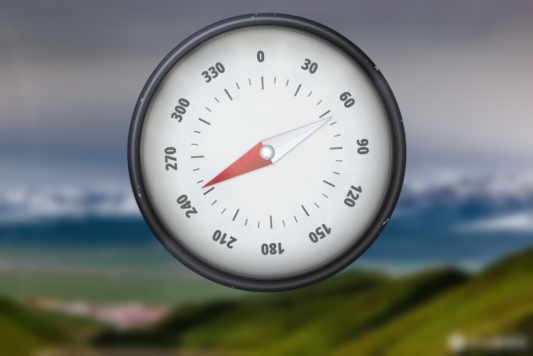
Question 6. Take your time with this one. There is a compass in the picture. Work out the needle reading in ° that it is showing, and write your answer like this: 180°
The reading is 245°
